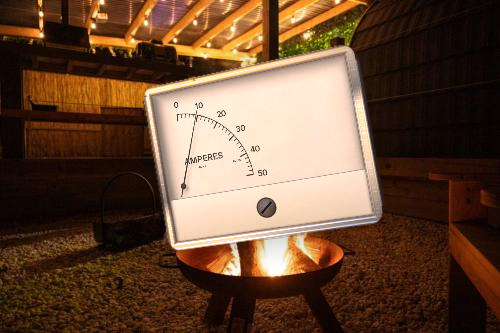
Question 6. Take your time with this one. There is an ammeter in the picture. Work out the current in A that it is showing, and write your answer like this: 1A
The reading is 10A
